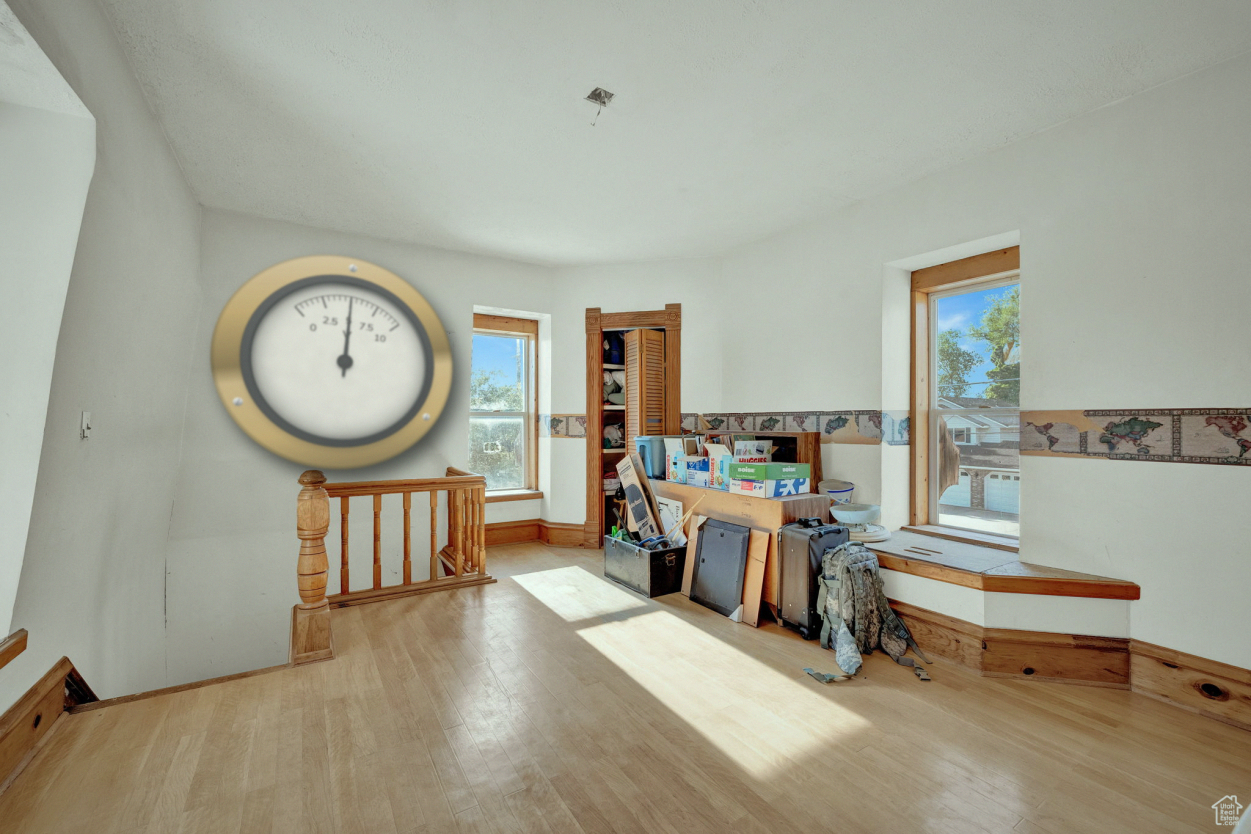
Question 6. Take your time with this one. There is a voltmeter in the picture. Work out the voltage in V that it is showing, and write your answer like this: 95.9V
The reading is 5V
